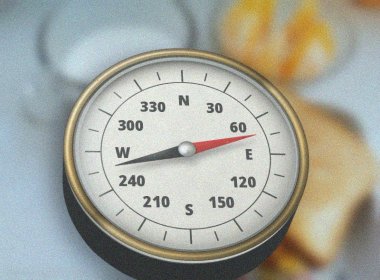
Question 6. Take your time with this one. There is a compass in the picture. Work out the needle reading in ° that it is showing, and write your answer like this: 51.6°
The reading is 75°
